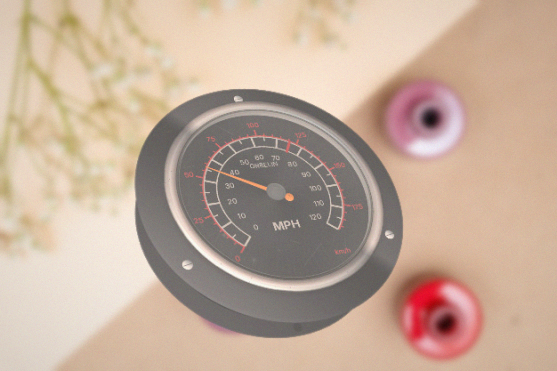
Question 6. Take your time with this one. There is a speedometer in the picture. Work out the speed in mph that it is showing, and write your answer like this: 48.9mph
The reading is 35mph
